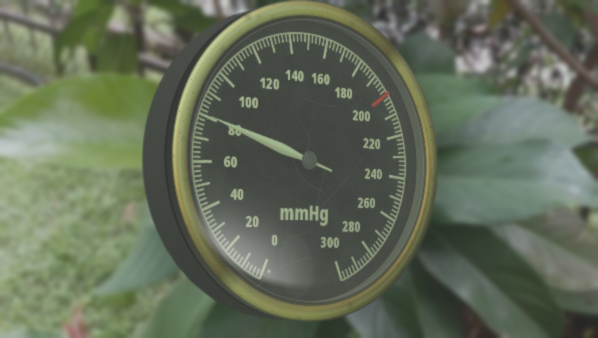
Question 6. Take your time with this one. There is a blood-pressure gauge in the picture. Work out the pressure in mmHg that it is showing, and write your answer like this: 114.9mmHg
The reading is 80mmHg
